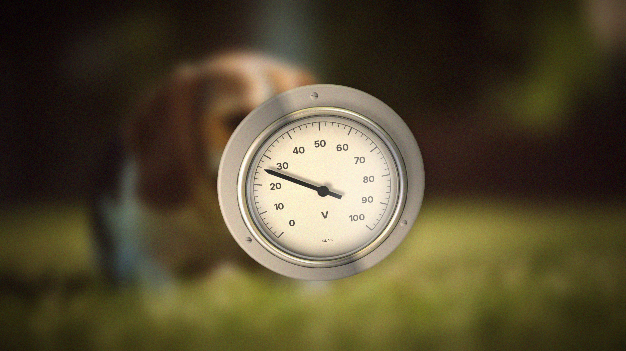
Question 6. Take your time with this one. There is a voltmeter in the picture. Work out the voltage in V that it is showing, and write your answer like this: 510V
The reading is 26V
